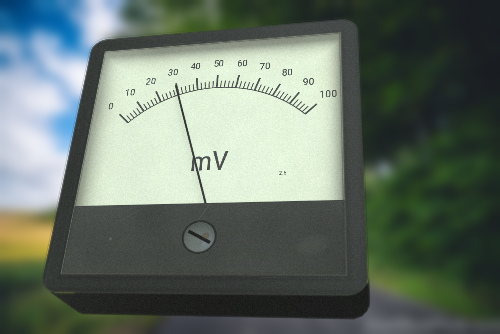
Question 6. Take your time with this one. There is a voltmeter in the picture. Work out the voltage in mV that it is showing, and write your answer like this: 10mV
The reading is 30mV
